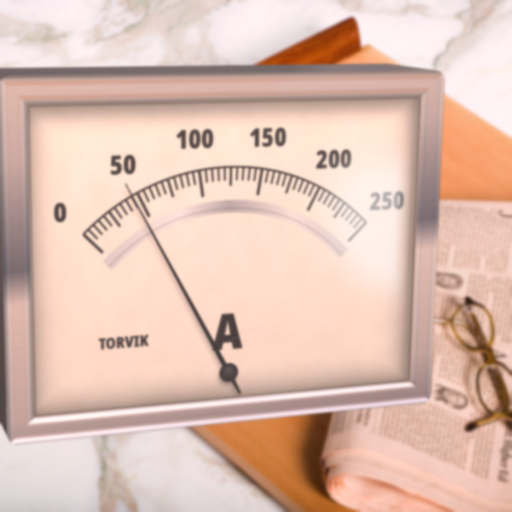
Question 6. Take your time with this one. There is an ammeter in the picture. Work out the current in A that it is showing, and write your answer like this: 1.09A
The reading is 45A
